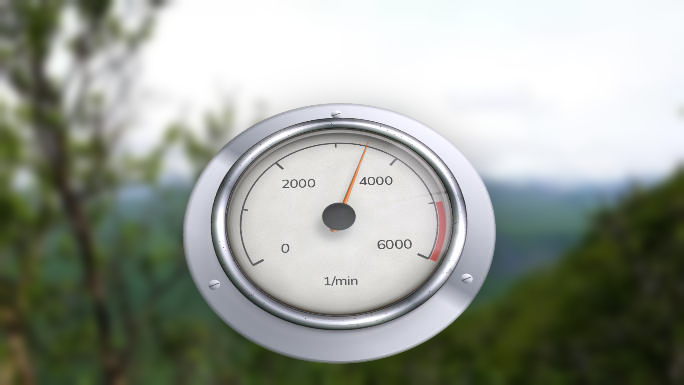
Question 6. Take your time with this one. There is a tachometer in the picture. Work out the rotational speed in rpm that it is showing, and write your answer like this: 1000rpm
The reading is 3500rpm
